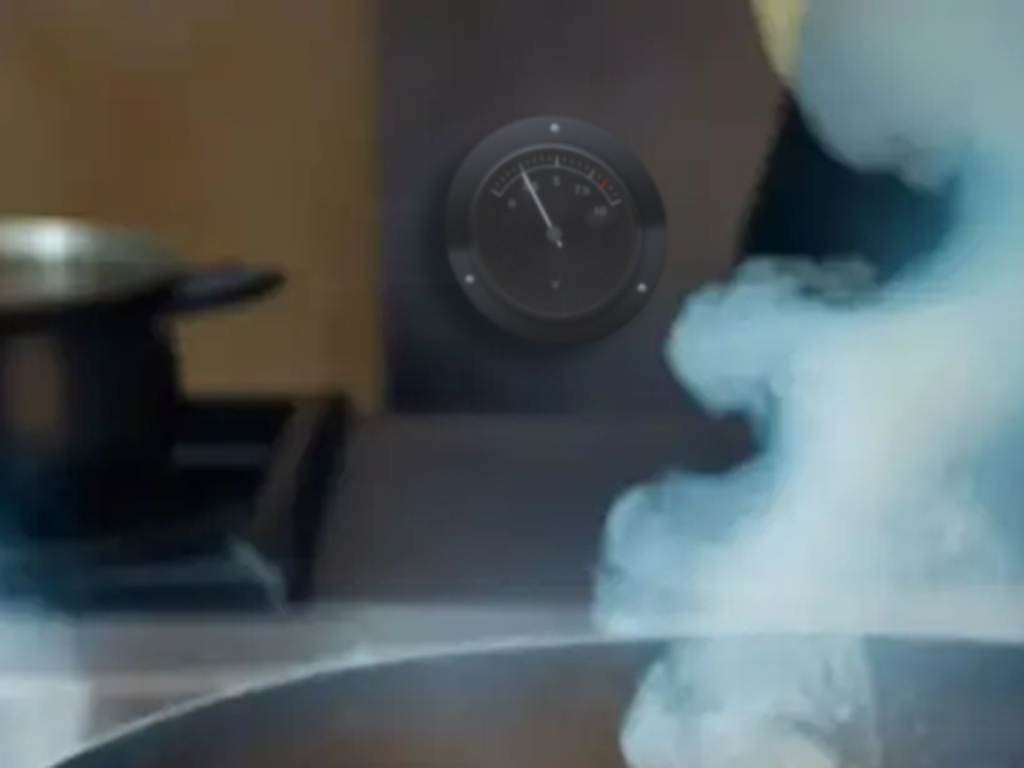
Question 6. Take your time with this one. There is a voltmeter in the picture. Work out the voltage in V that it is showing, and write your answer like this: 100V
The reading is 2.5V
